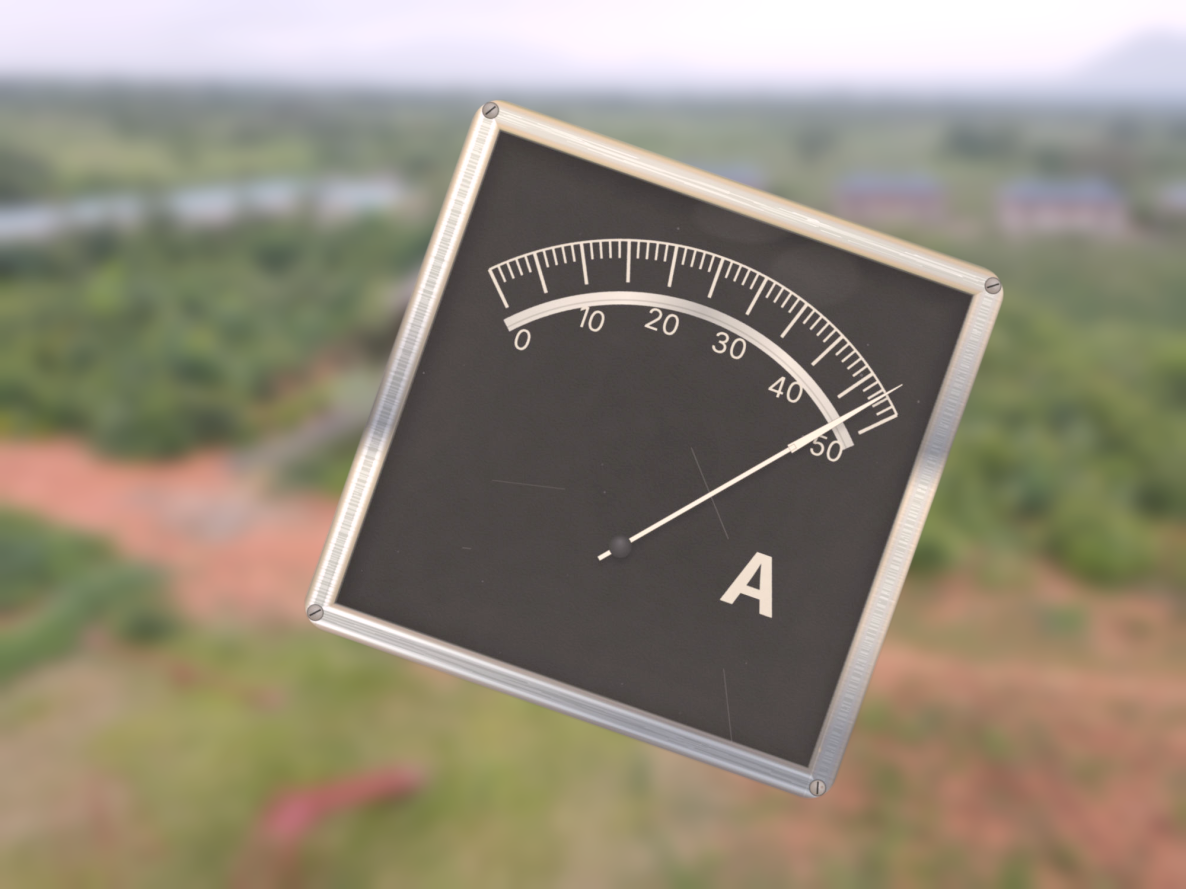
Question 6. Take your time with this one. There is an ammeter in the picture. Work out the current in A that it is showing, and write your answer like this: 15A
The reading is 47.5A
